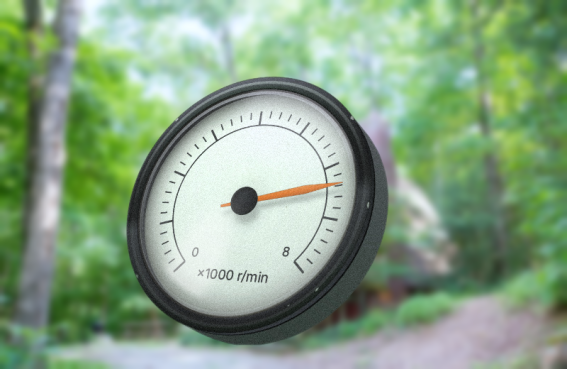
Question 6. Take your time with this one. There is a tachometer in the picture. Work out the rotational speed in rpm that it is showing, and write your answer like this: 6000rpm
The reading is 6400rpm
